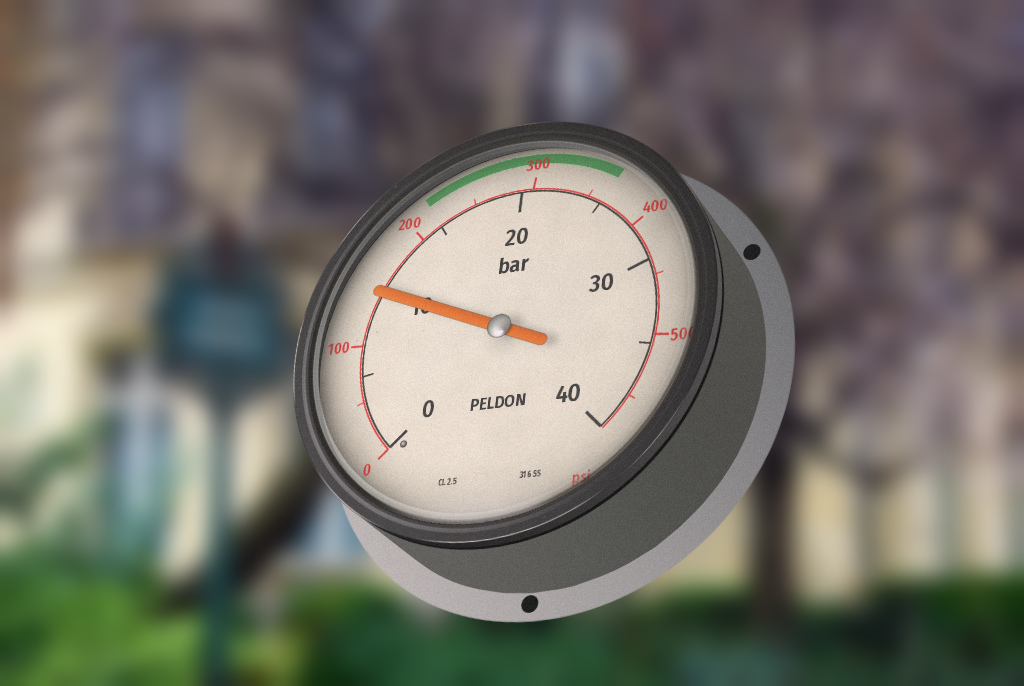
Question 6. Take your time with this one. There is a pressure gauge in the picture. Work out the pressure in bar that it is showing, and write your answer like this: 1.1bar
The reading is 10bar
